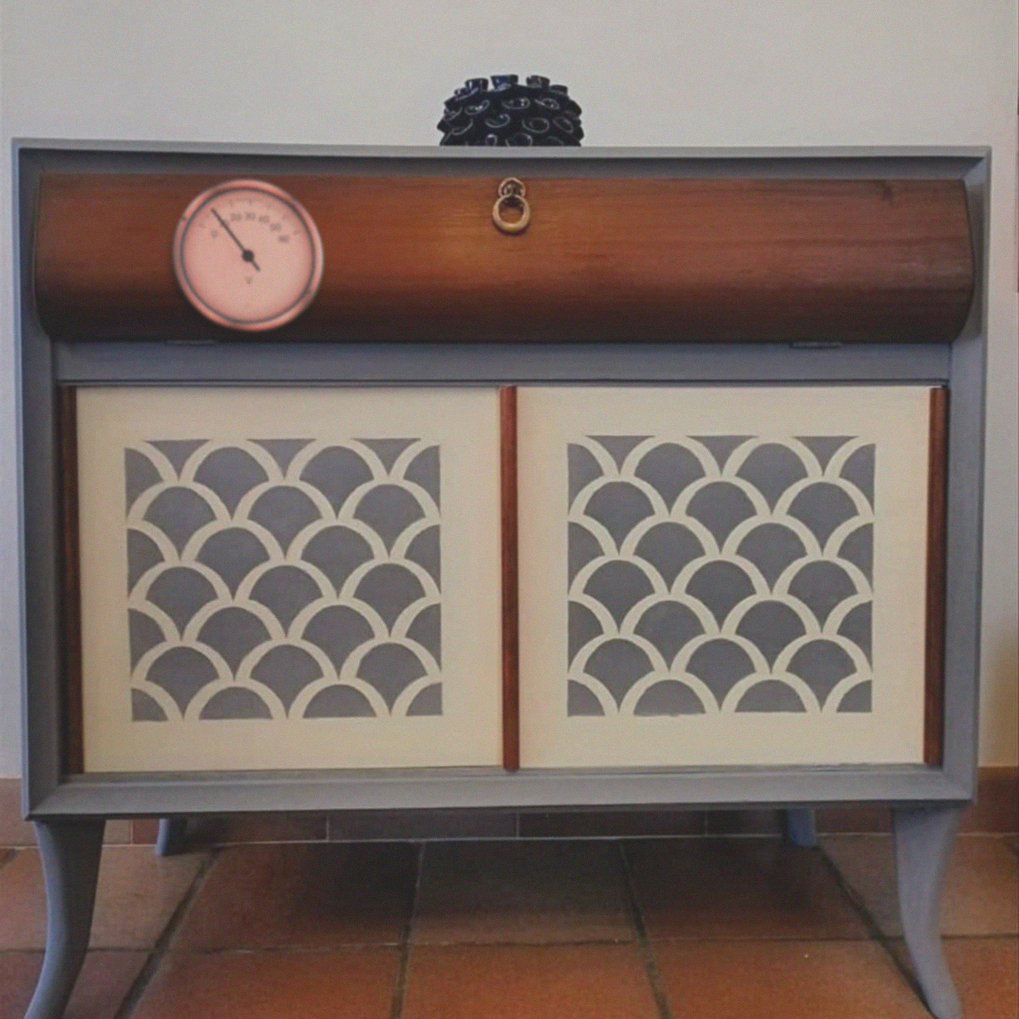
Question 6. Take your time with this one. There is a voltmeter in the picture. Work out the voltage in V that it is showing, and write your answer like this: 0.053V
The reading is 10V
